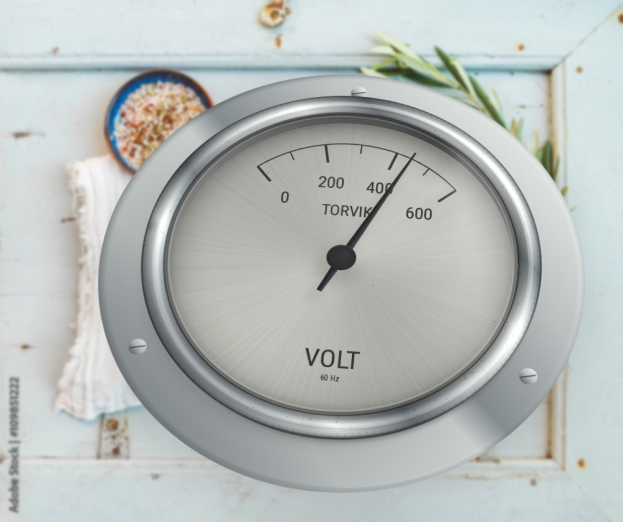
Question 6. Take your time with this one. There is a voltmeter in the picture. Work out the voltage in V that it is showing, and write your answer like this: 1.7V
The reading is 450V
